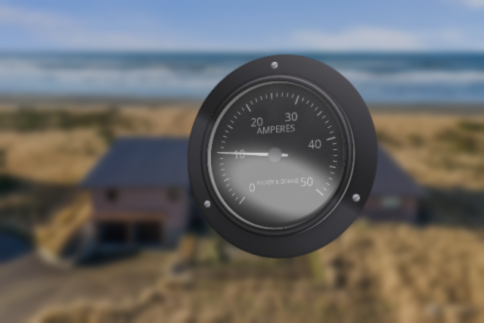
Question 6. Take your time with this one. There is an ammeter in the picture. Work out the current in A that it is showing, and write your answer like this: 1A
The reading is 10A
